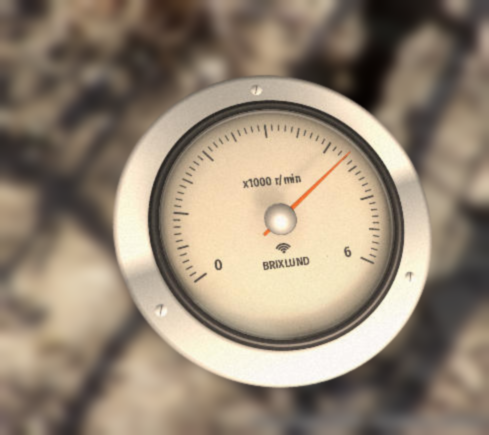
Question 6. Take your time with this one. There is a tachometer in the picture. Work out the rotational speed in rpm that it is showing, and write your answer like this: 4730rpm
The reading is 4300rpm
